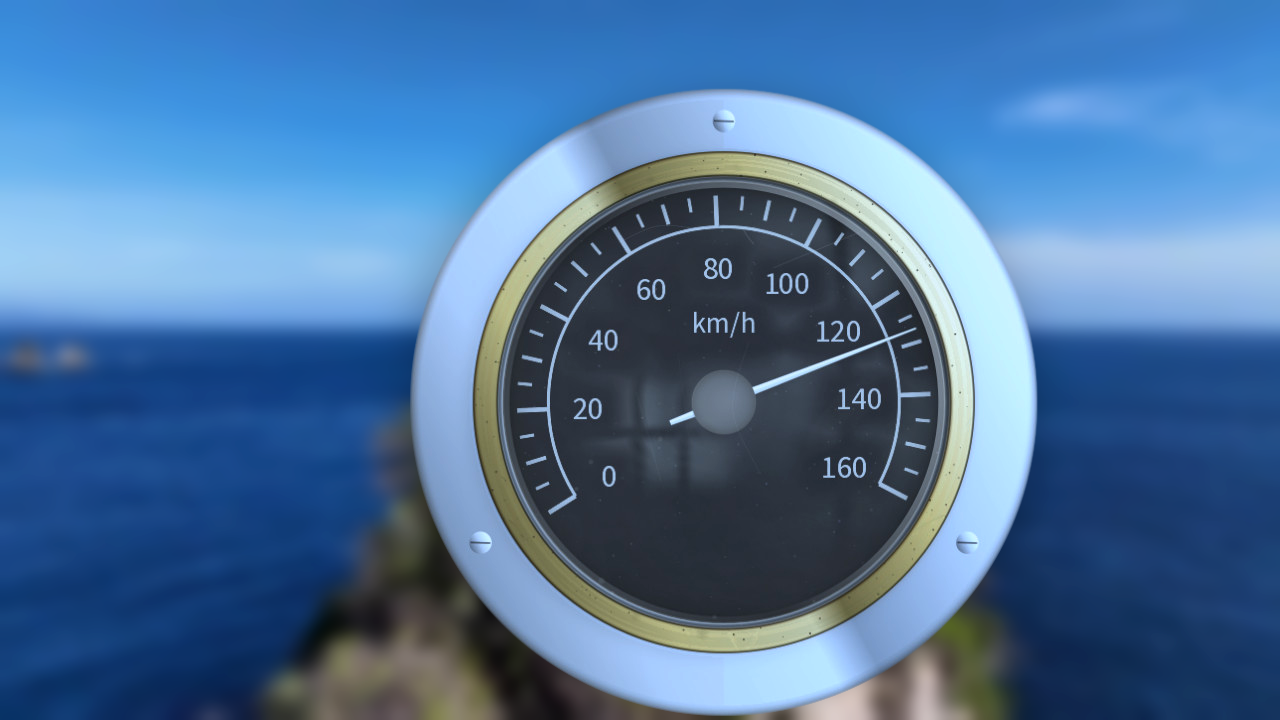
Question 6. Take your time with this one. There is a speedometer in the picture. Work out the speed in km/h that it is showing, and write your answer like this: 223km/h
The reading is 127.5km/h
